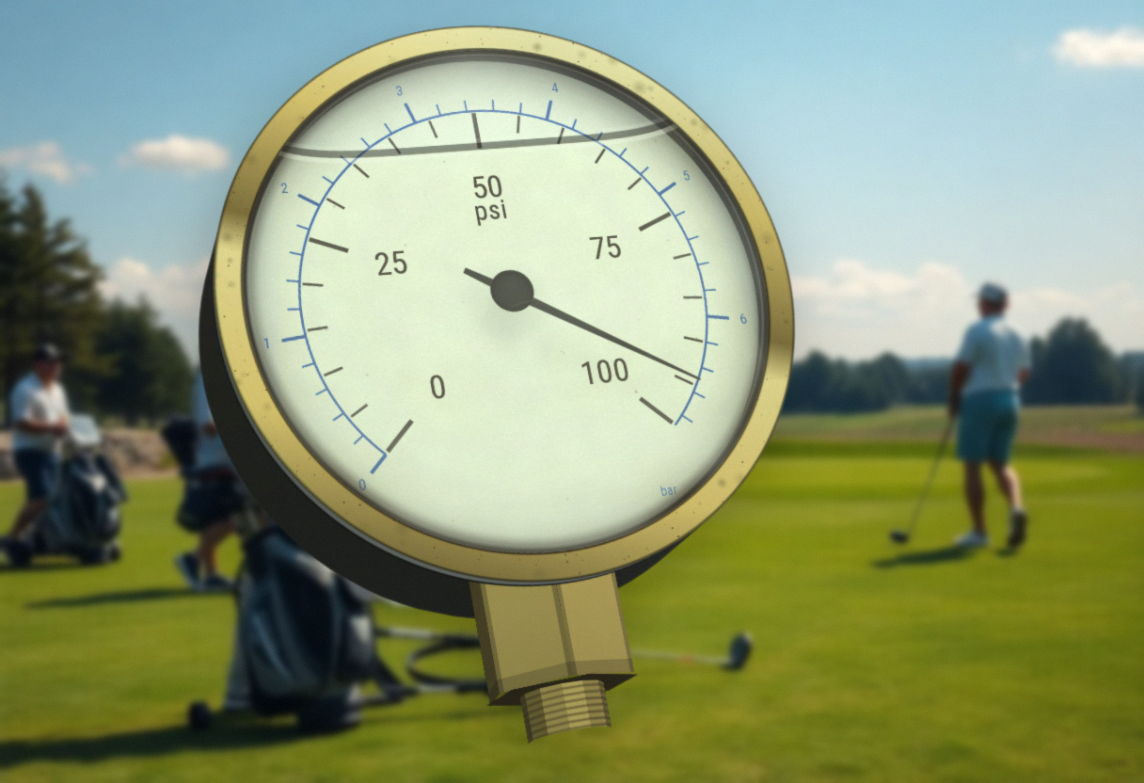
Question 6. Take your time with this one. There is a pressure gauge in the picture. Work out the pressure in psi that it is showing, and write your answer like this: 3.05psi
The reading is 95psi
